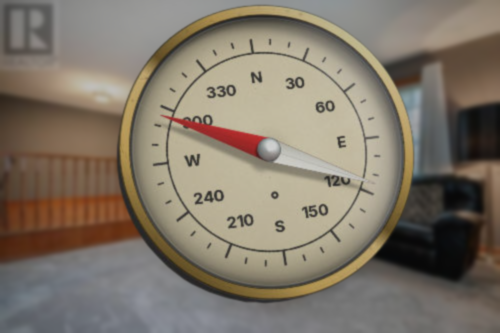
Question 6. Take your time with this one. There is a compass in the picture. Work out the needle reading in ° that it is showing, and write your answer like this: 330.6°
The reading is 295°
